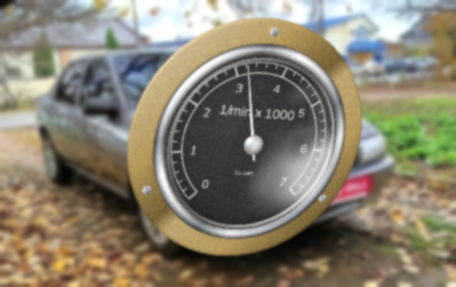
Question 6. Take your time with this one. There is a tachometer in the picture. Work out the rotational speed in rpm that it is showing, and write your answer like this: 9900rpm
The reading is 3200rpm
